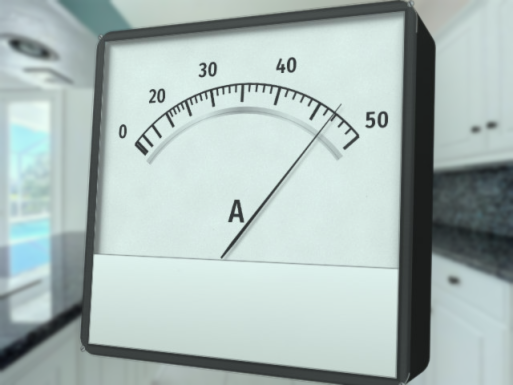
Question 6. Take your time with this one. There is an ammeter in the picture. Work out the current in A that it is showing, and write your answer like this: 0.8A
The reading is 47A
